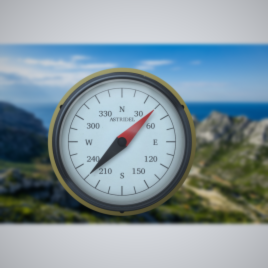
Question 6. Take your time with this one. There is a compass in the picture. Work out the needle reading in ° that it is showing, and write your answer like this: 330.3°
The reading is 45°
